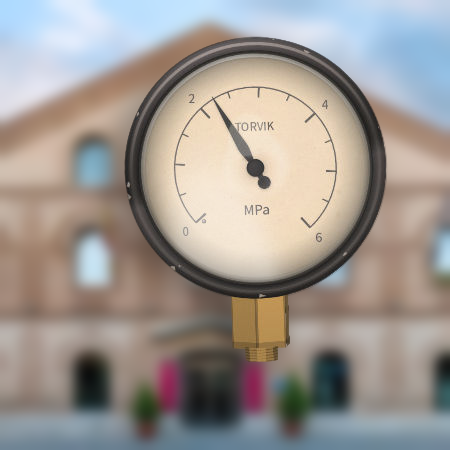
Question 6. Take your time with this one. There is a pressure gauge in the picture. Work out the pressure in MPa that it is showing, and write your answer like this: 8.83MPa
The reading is 2.25MPa
